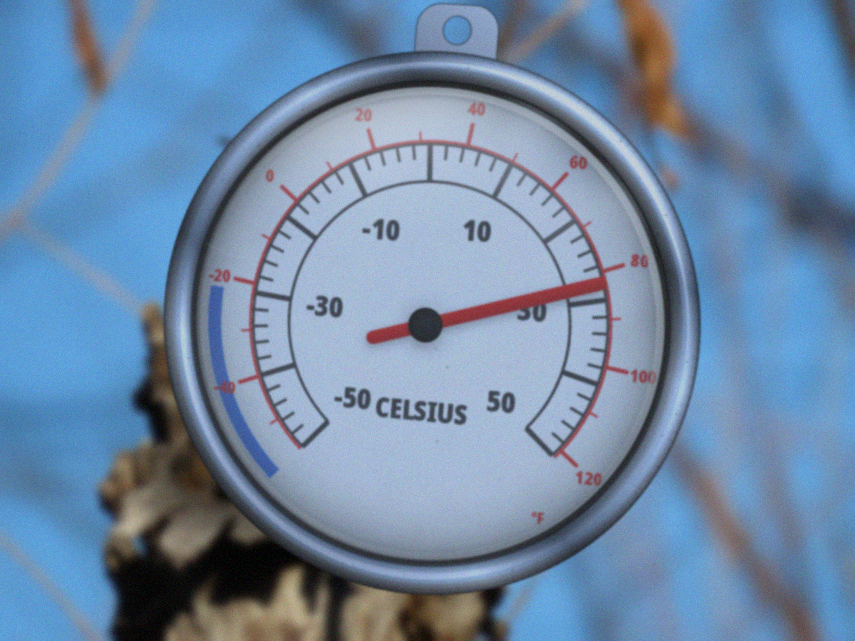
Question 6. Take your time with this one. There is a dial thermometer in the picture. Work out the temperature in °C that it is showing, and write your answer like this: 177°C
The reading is 28°C
